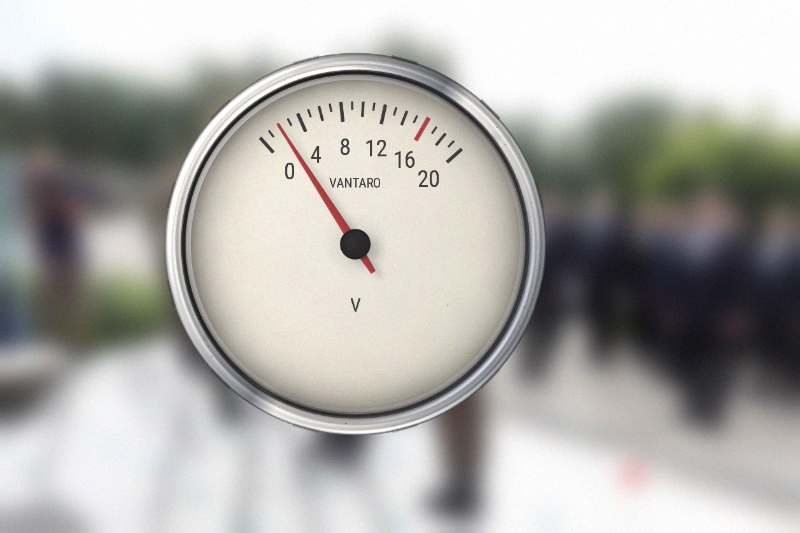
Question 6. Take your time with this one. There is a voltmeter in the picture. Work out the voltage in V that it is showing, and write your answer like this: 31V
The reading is 2V
